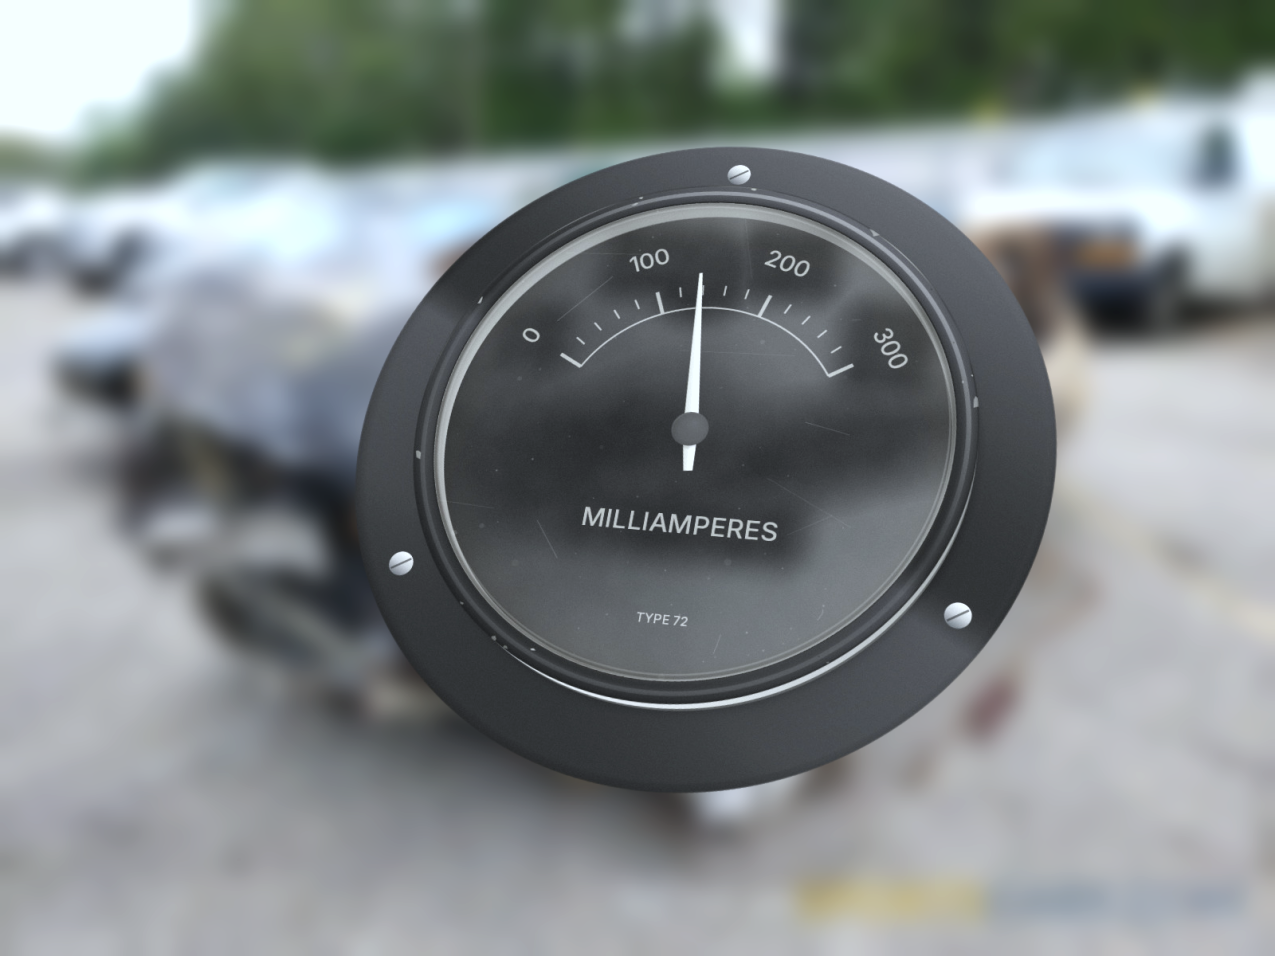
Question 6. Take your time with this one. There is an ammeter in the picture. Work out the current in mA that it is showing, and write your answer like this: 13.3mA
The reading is 140mA
